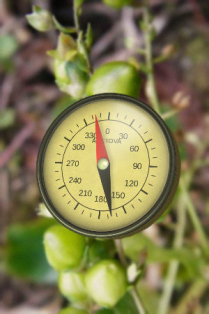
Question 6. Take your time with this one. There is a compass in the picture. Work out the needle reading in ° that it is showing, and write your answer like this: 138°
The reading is 345°
